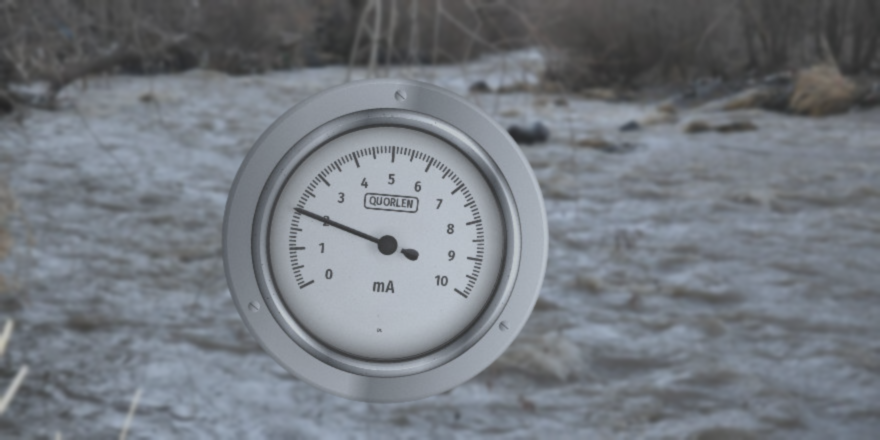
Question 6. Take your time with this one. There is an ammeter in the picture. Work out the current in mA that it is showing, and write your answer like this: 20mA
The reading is 2mA
